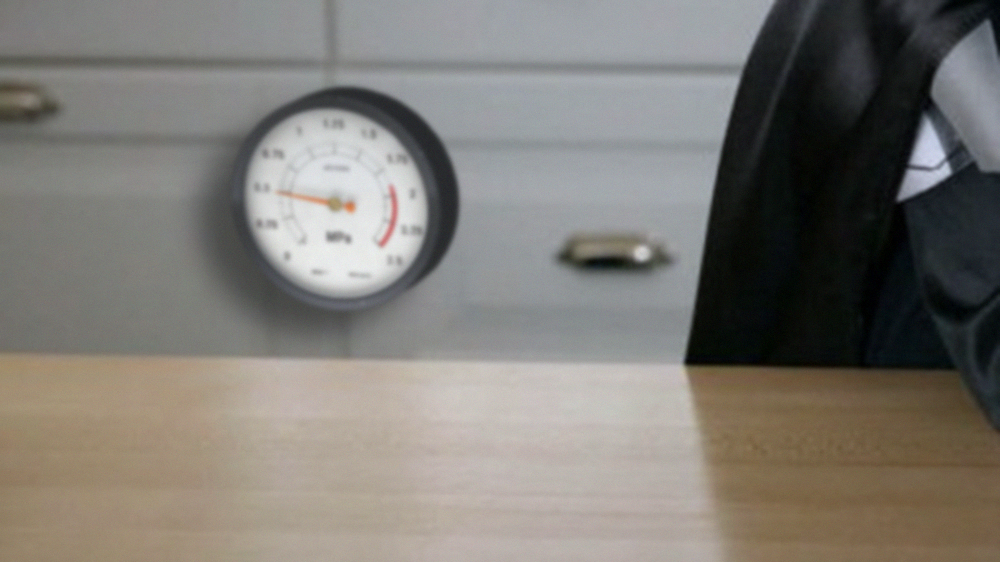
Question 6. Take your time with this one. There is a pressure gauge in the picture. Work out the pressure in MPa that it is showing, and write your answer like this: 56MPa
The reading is 0.5MPa
